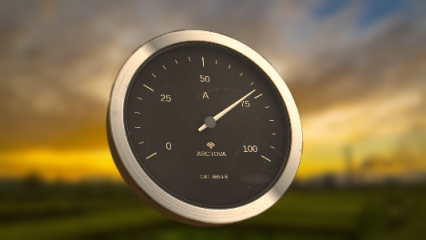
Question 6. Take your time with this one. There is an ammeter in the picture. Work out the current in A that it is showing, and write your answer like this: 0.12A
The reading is 72.5A
